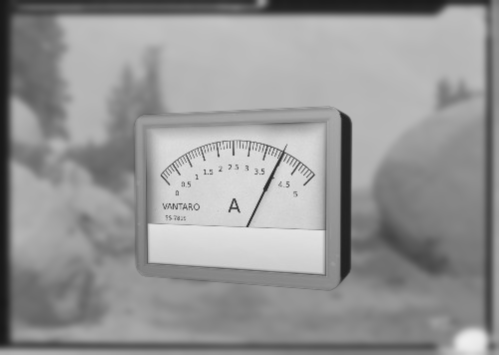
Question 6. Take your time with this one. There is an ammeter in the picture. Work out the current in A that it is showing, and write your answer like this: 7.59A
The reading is 4A
